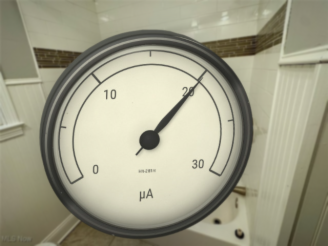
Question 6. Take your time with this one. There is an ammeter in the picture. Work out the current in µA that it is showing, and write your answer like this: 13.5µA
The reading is 20µA
